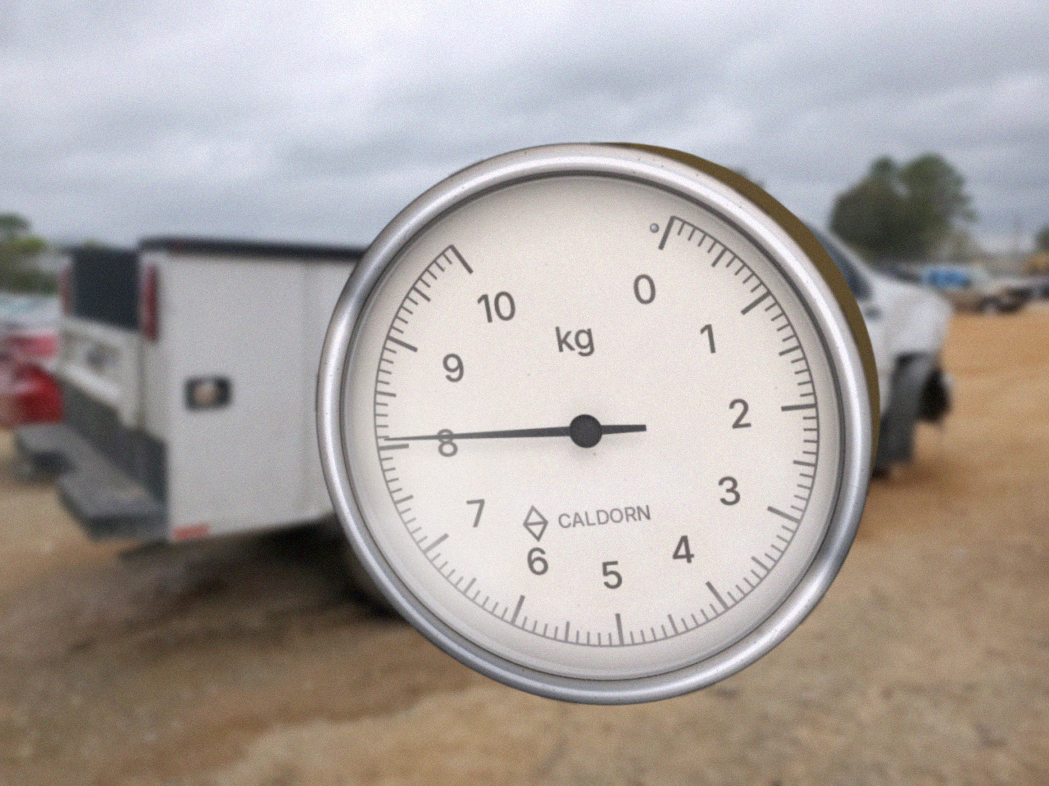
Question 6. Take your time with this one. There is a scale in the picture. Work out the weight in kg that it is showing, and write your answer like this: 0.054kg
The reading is 8.1kg
